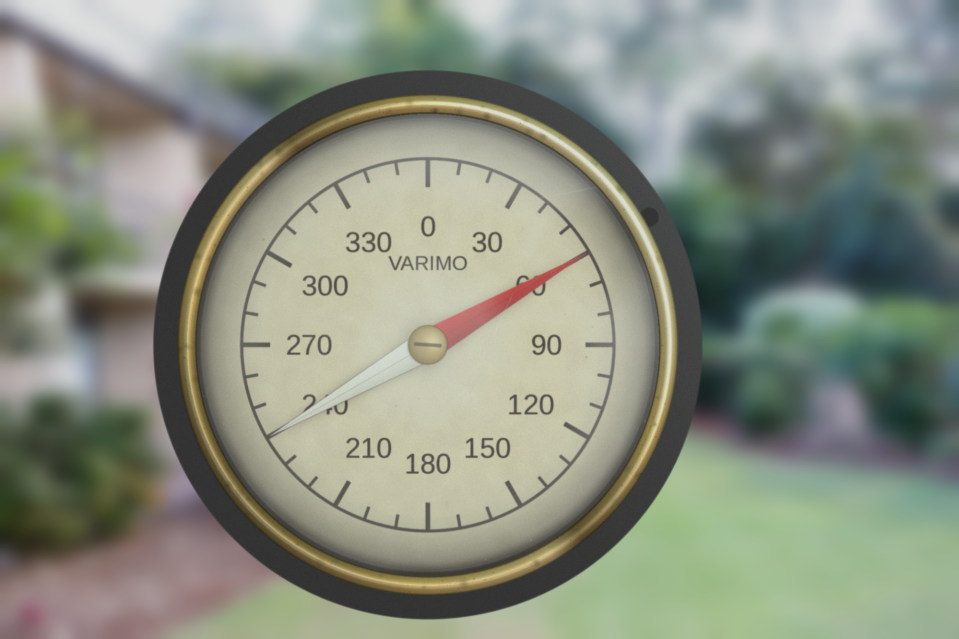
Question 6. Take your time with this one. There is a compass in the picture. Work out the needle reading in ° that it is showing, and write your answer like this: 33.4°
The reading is 60°
